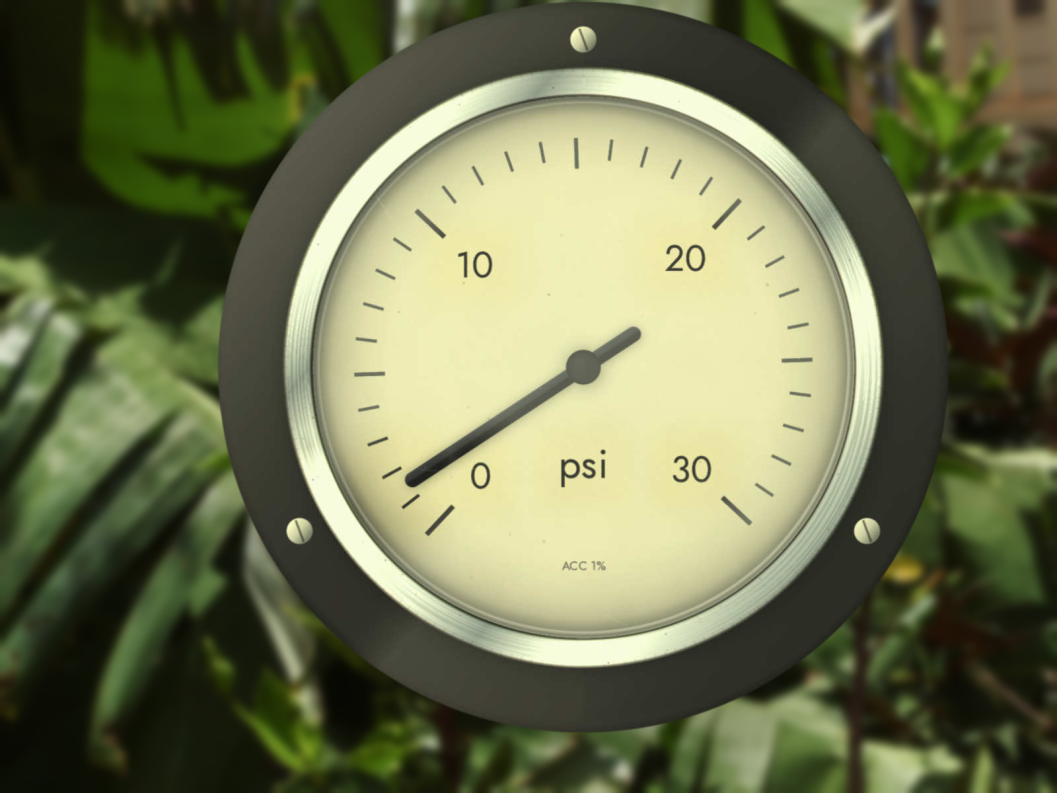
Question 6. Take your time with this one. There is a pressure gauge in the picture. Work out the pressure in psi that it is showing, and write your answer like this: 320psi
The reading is 1.5psi
